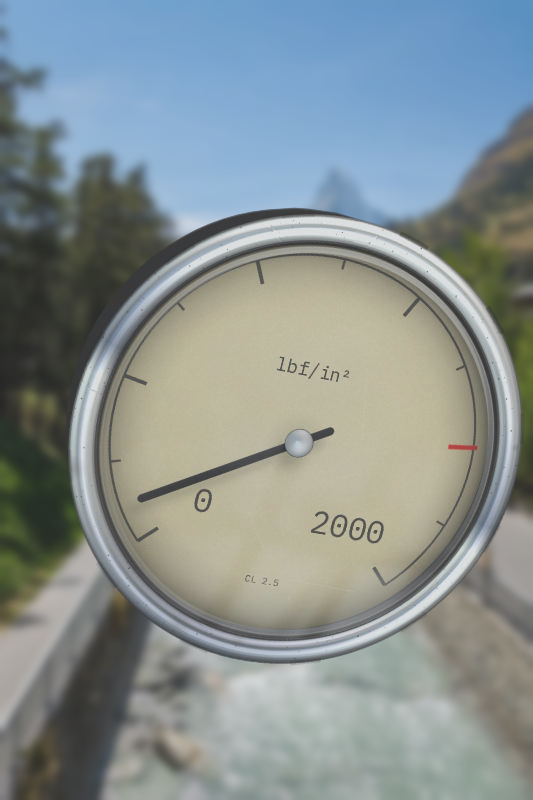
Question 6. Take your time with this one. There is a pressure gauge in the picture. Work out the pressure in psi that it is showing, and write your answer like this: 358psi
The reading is 100psi
